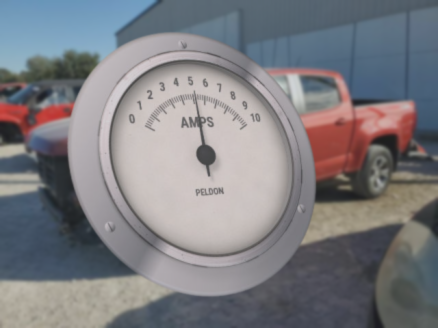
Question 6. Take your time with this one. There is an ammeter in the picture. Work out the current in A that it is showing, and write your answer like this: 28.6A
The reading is 5A
